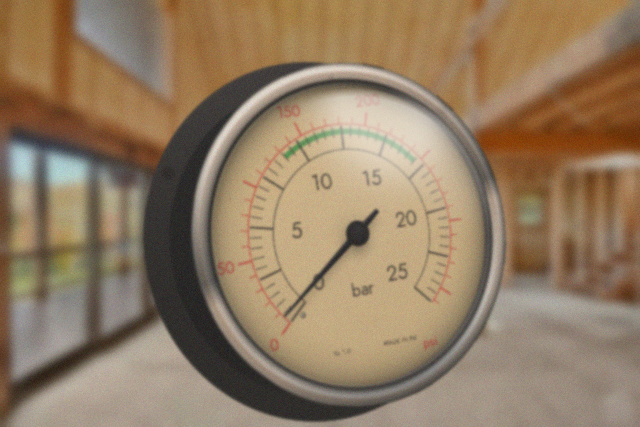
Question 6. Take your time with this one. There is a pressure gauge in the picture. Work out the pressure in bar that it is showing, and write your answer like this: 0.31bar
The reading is 0.5bar
